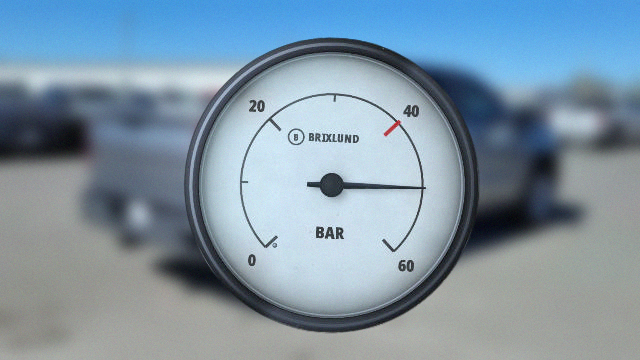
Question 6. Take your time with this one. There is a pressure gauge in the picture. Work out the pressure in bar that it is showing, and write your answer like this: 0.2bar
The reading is 50bar
